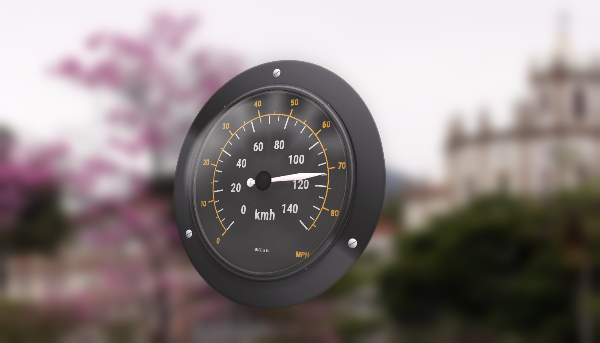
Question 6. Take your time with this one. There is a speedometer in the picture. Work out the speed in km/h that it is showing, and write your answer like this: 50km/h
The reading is 115km/h
